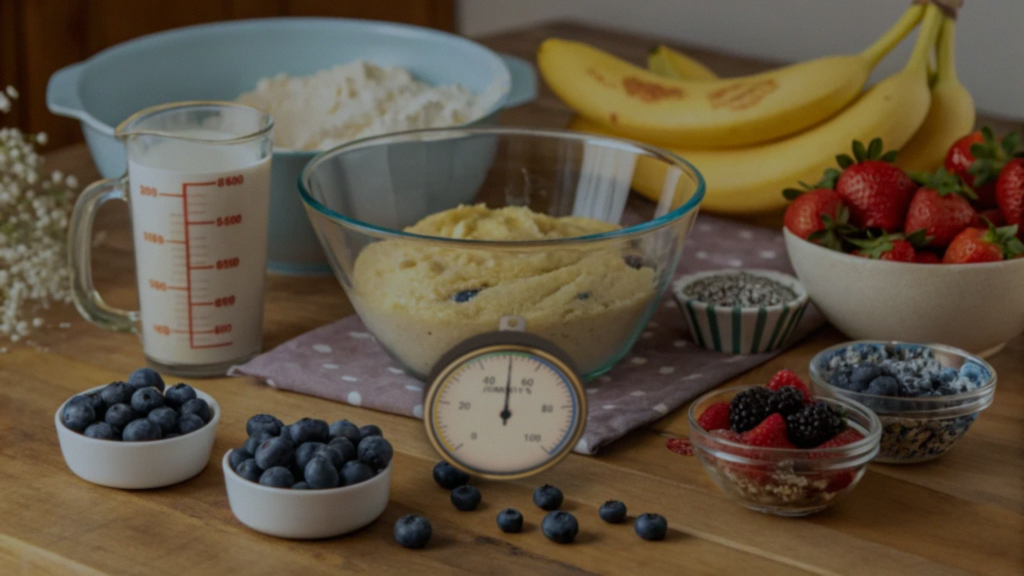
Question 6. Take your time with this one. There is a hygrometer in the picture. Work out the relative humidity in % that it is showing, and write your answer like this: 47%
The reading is 50%
